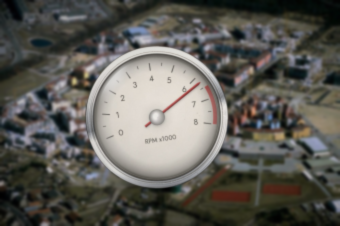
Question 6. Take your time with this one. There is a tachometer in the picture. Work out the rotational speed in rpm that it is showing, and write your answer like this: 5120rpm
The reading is 6250rpm
